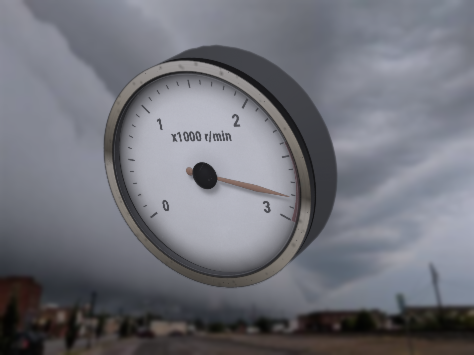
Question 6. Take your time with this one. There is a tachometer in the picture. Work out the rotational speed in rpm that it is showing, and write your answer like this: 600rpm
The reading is 2800rpm
